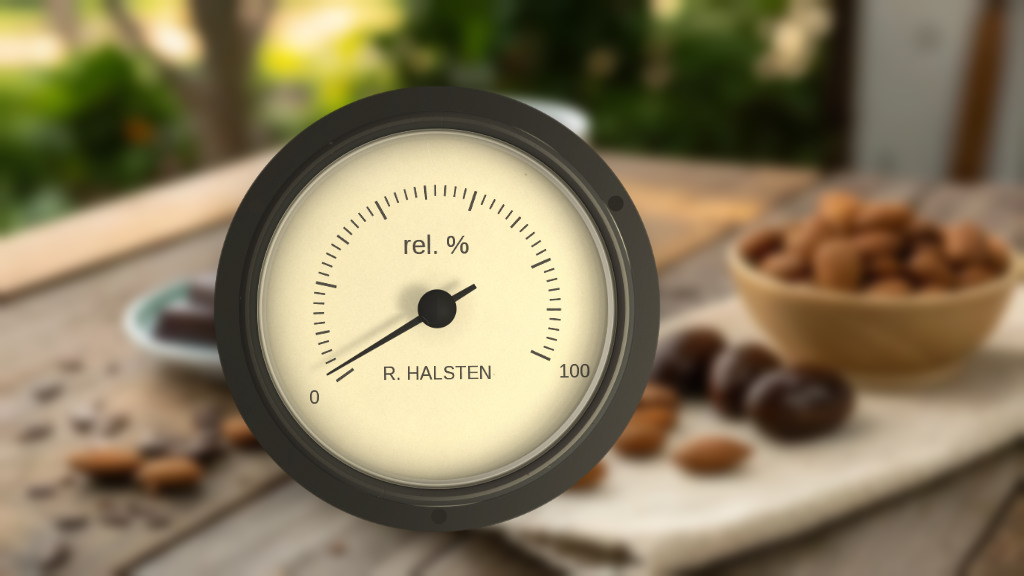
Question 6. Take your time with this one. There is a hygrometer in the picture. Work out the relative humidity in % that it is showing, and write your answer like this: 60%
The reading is 2%
